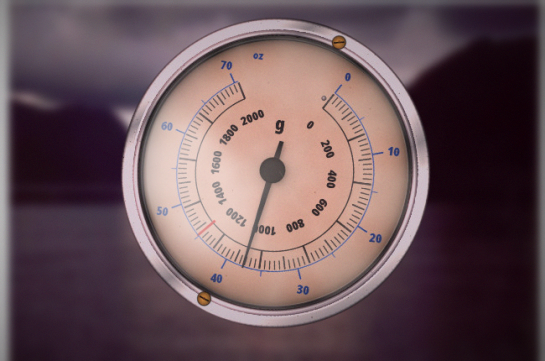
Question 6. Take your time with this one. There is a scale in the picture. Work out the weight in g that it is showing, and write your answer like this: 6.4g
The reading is 1060g
